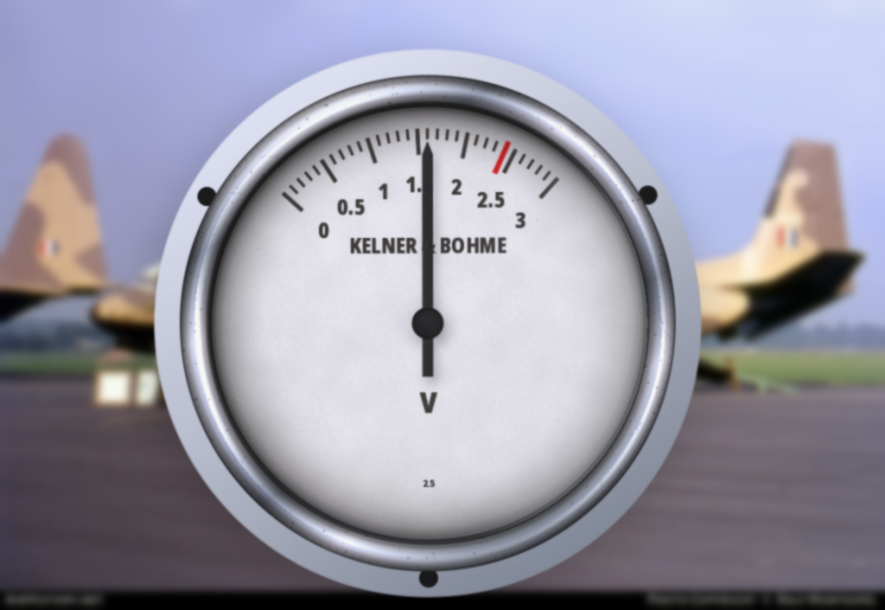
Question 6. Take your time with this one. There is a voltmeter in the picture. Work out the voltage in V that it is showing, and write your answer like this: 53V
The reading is 1.6V
